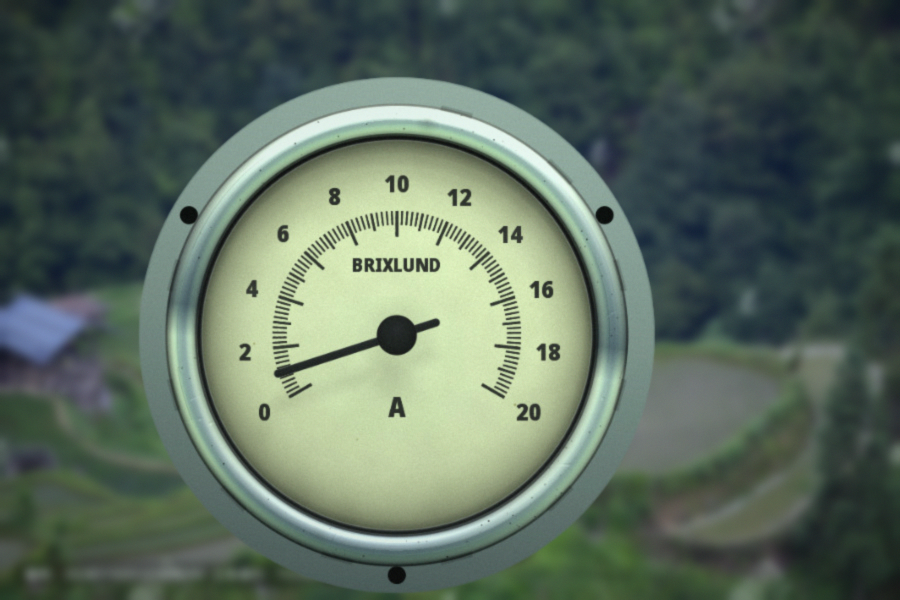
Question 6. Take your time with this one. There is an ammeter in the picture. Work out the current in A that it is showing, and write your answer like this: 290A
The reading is 1A
